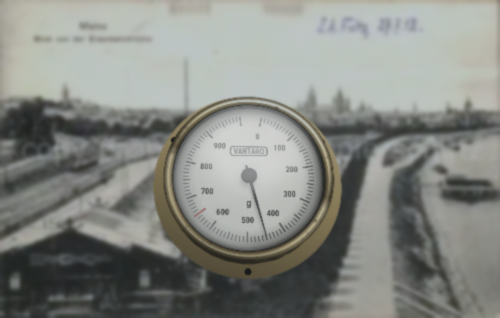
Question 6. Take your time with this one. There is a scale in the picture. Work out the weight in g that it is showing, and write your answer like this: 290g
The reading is 450g
